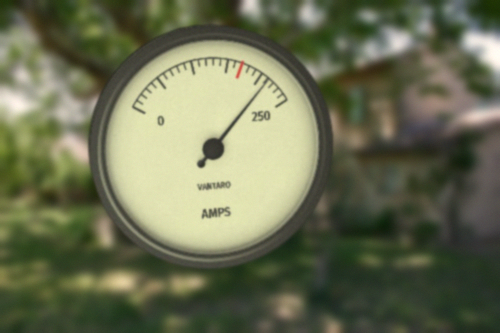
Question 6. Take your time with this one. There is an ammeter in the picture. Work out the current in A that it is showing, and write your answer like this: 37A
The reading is 210A
